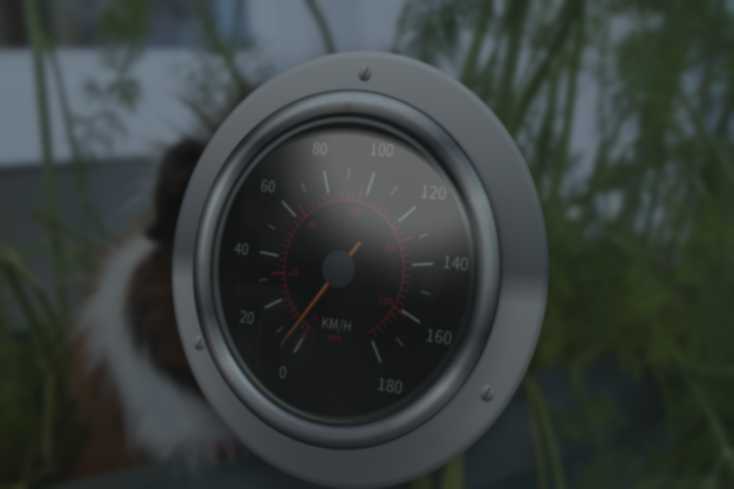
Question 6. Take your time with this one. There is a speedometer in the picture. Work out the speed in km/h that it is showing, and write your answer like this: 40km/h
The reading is 5km/h
